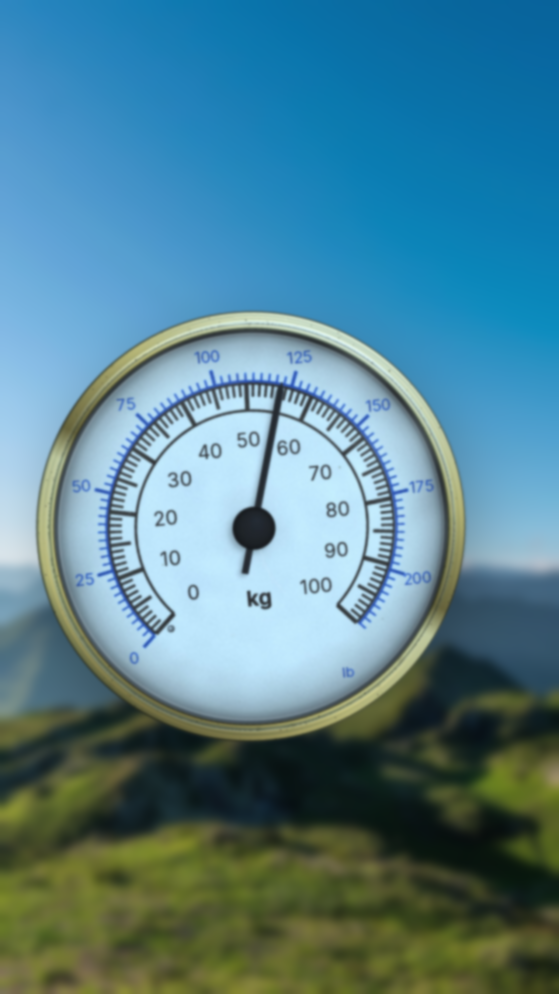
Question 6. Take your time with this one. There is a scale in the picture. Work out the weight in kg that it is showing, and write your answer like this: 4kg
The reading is 55kg
